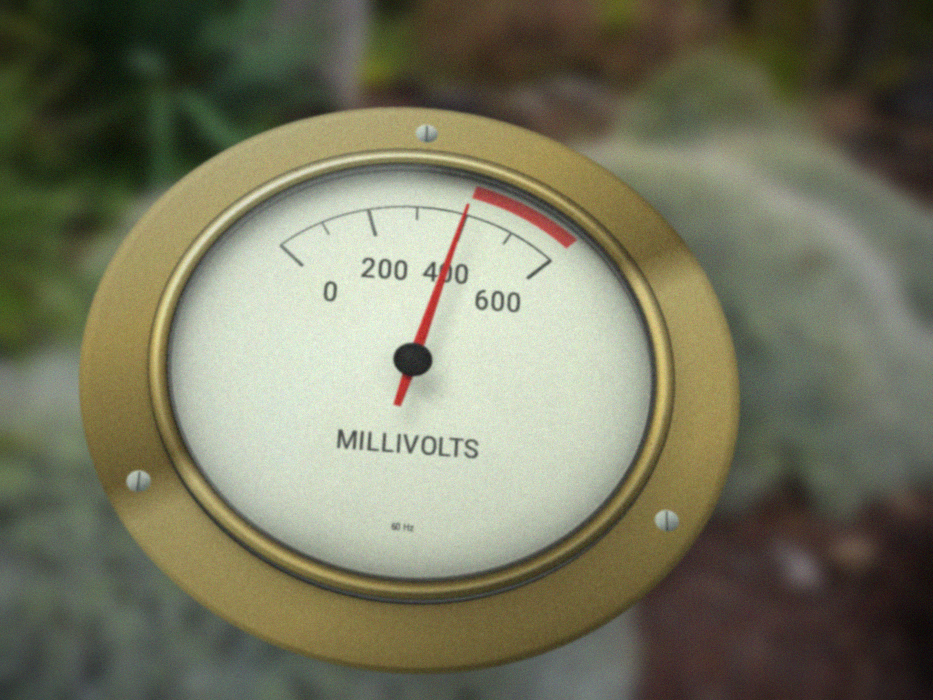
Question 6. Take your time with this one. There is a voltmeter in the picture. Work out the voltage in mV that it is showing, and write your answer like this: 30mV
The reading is 400mV
